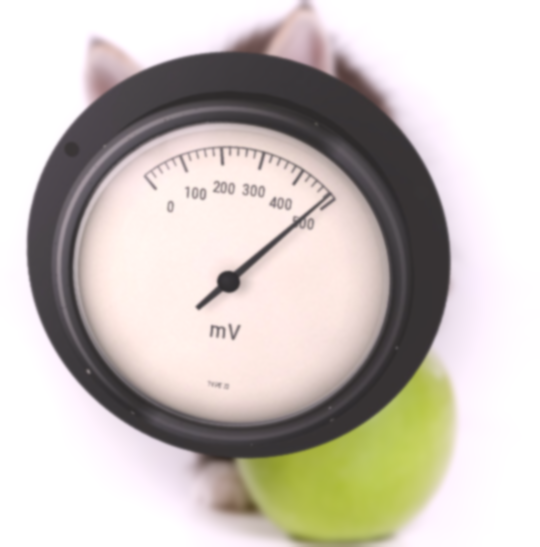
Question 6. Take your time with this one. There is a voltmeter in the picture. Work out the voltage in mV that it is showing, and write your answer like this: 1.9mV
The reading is 480mV
